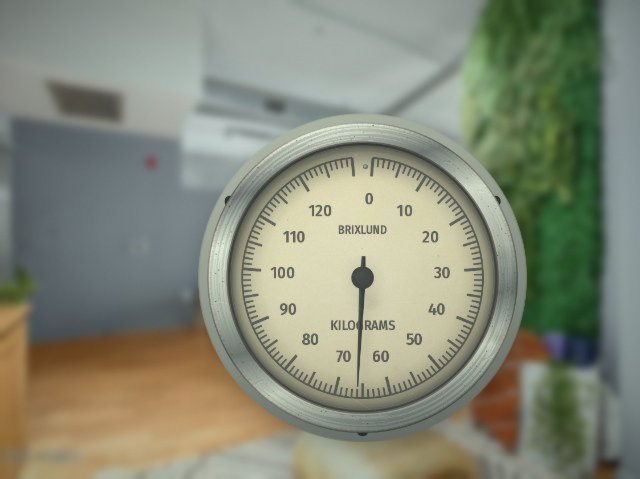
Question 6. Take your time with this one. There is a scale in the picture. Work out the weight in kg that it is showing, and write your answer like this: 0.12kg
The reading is 66kg
